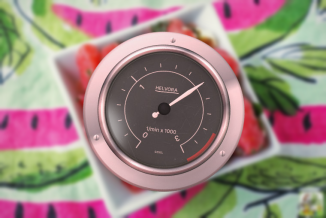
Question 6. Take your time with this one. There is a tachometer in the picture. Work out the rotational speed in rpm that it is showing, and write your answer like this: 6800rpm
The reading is 2000rpm
